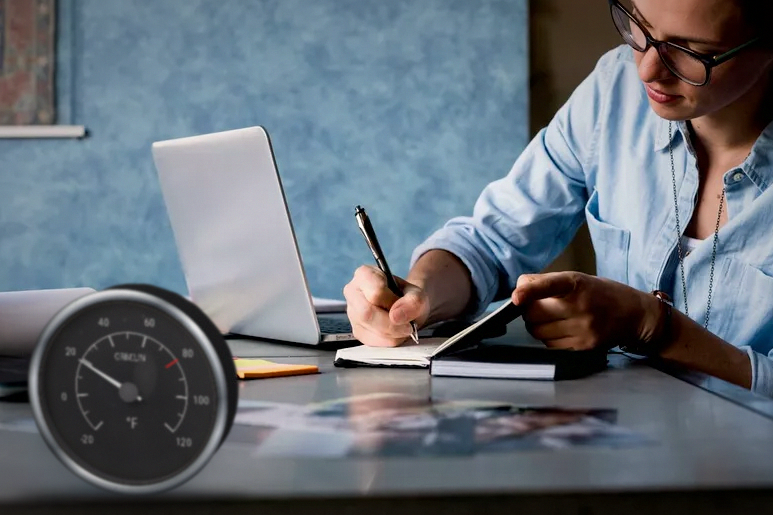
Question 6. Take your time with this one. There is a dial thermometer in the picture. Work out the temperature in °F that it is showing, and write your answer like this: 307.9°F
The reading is 20°F
